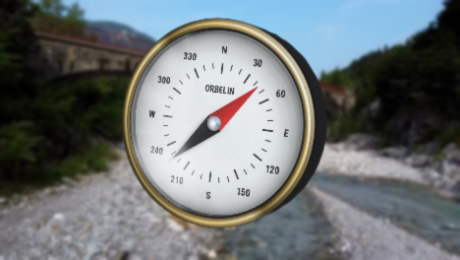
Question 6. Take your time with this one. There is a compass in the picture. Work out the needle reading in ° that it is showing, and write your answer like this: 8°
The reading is 45°
